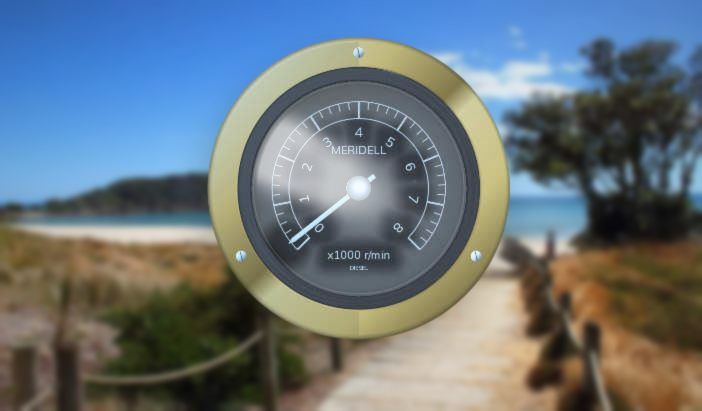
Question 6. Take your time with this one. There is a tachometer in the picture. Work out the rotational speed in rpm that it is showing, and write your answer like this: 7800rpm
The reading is 200rpm
